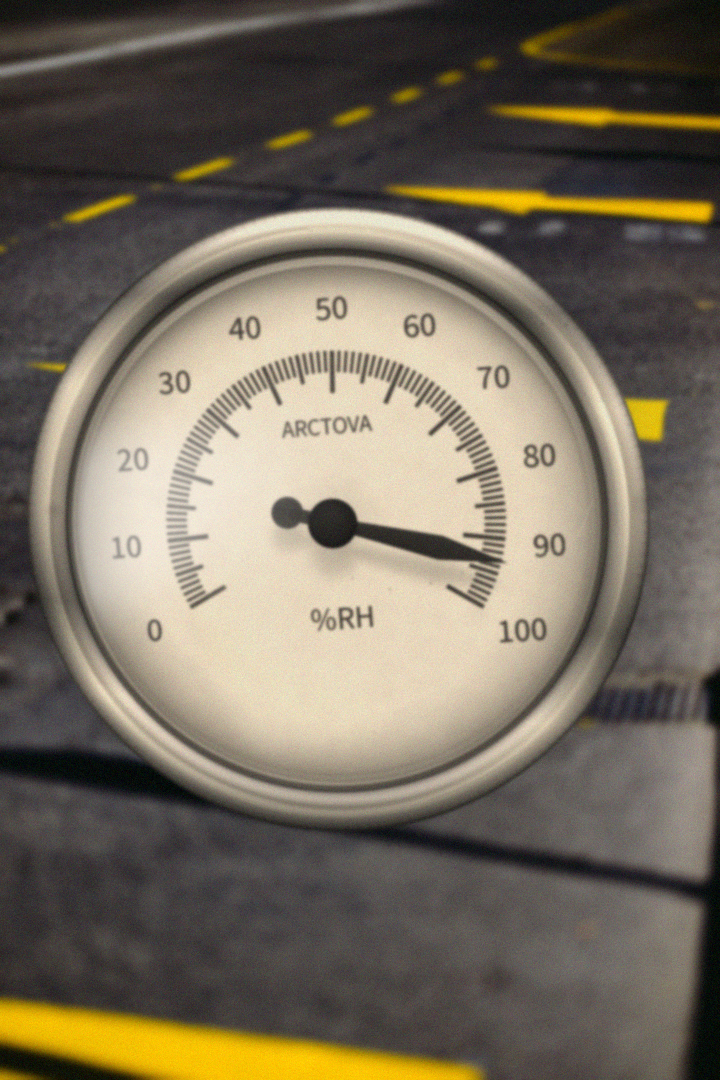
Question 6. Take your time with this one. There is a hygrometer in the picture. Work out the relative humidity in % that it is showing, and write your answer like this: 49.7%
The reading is 93%
